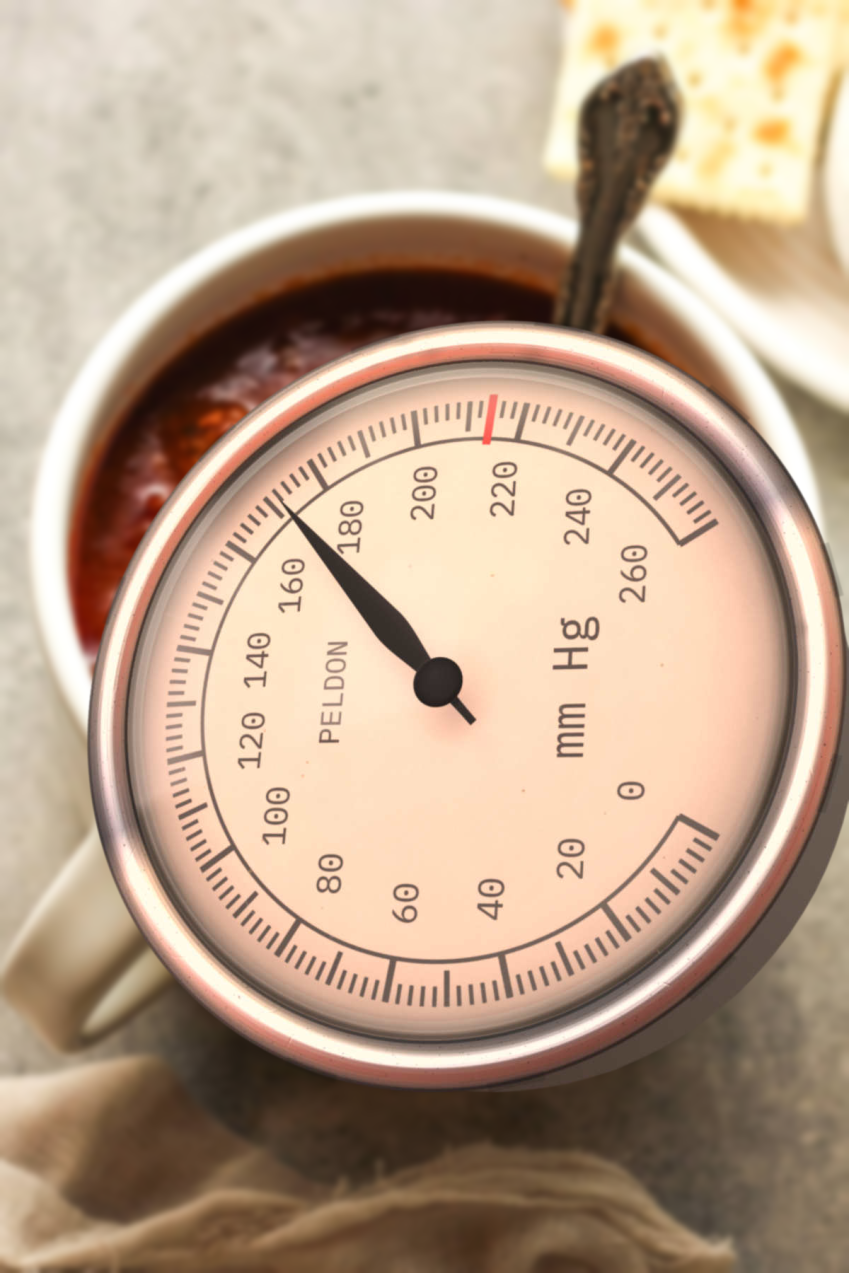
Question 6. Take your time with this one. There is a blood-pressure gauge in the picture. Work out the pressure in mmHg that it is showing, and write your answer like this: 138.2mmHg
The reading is 172mmHg
